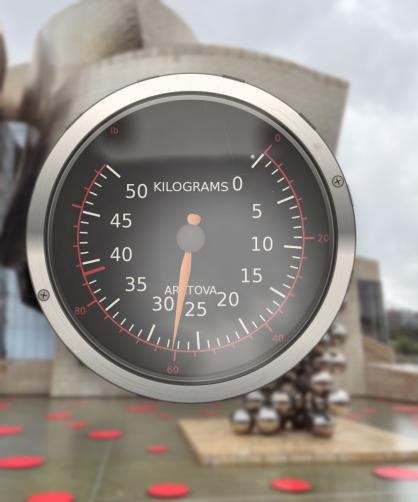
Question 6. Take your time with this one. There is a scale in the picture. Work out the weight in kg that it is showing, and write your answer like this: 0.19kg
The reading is 27.5kg
